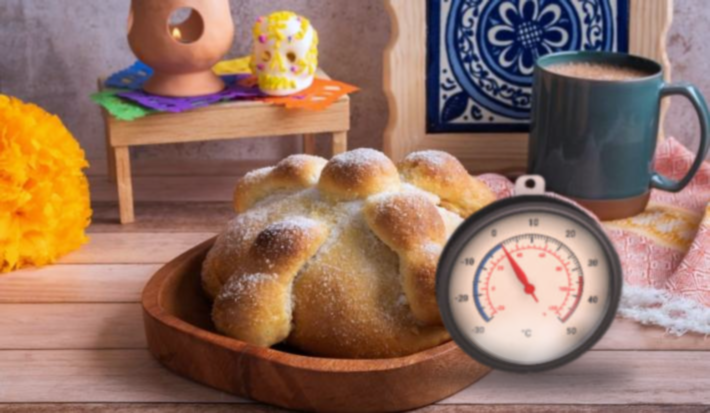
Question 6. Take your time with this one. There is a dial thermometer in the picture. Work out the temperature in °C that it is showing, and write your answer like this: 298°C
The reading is 0°C
